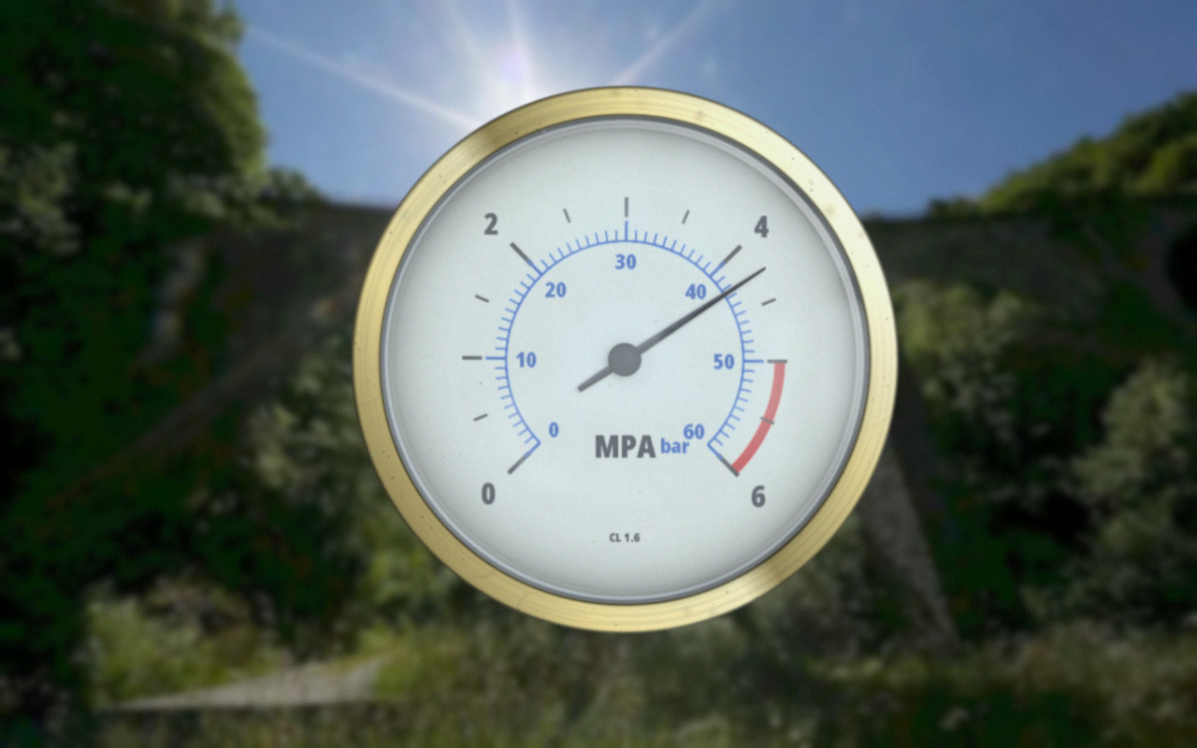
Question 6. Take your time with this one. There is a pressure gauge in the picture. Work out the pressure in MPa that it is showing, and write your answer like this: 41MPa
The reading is 4.25MPa
